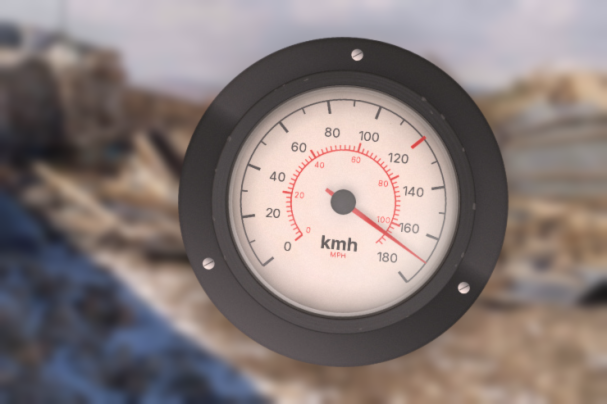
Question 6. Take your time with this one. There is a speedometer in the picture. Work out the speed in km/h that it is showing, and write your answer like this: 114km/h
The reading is 170km/h
